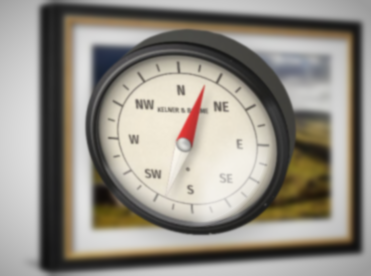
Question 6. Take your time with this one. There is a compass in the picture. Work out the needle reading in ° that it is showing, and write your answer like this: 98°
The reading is 22.5°
